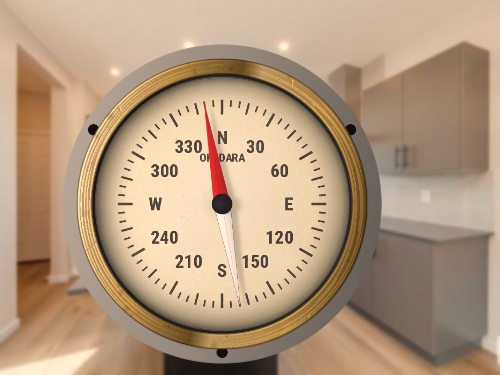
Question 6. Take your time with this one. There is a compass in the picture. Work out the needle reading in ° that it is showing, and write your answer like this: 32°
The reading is 350°
